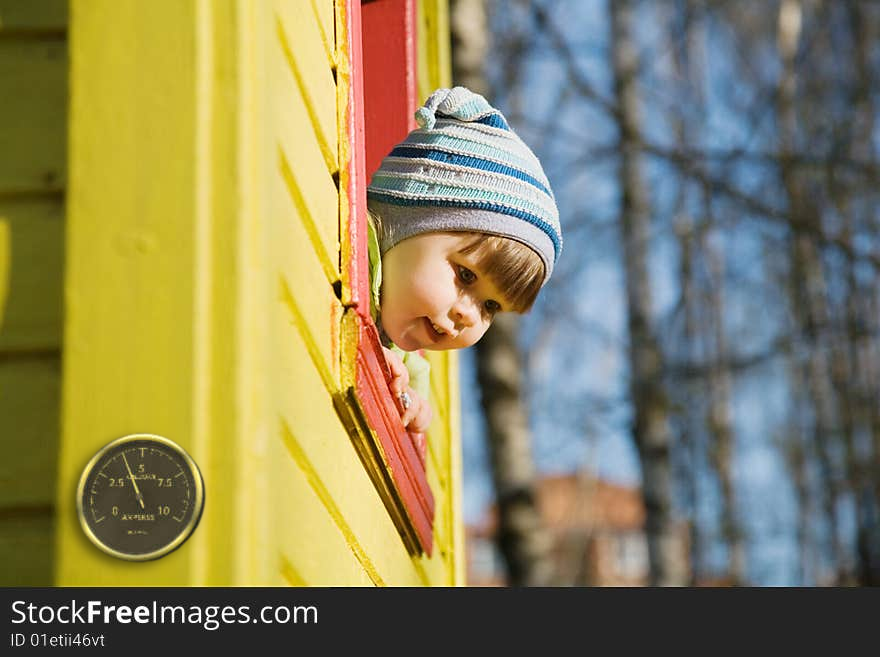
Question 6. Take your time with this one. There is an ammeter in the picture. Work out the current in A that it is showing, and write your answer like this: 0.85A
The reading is 4A
